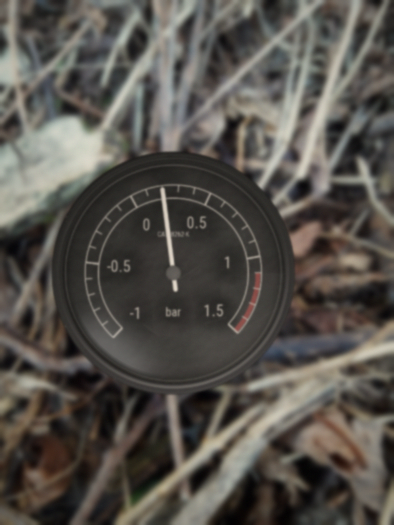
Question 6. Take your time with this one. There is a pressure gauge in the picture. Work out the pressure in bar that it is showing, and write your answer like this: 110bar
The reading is 0.2bar
